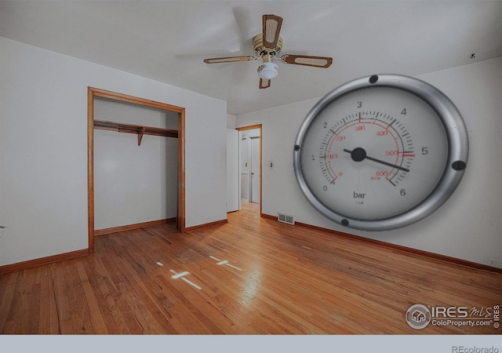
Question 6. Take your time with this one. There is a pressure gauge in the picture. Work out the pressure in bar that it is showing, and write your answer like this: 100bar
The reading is 5.5bar
